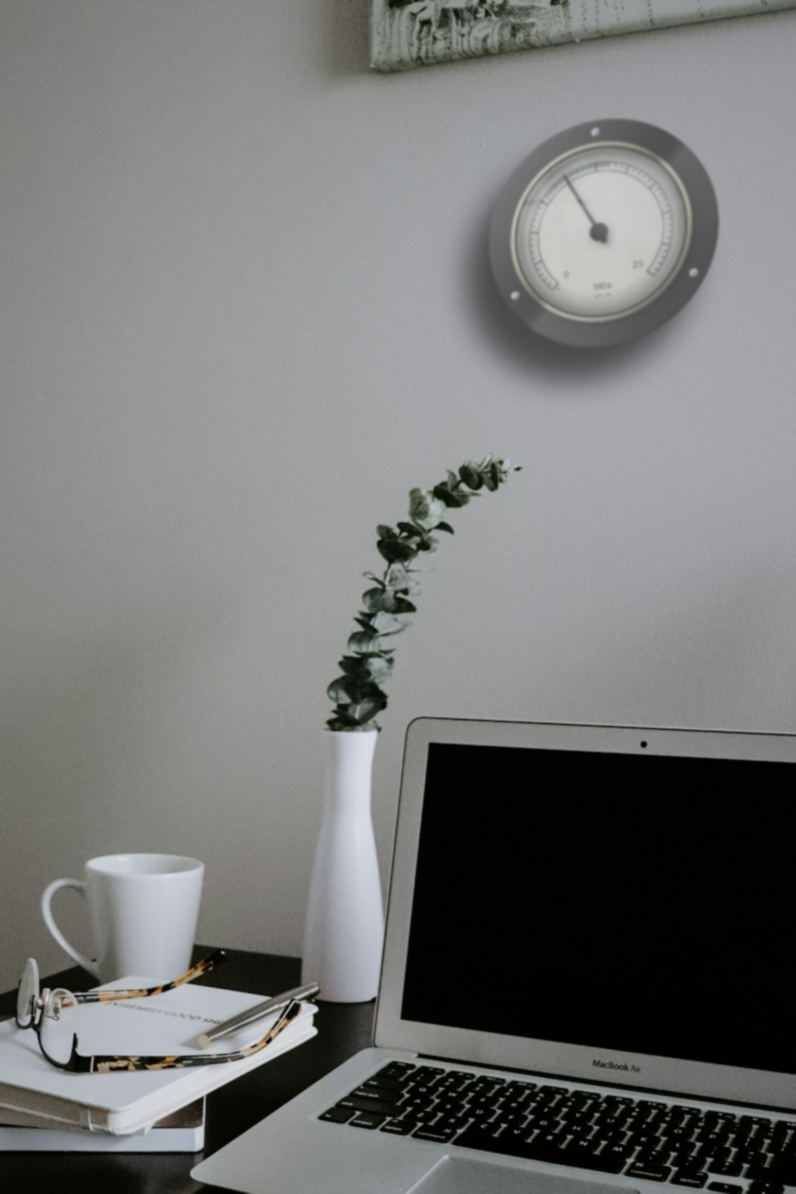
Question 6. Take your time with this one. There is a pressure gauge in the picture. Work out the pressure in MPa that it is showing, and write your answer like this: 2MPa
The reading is 10MPa
